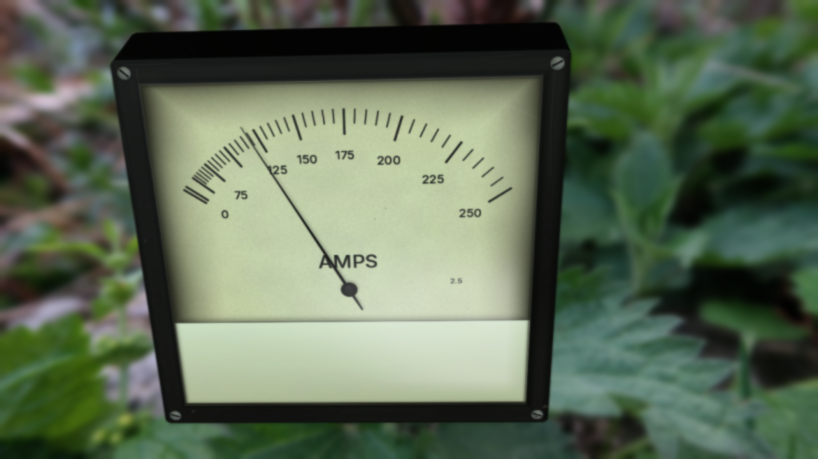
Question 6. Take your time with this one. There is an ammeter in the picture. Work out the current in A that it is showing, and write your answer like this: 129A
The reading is 120A
